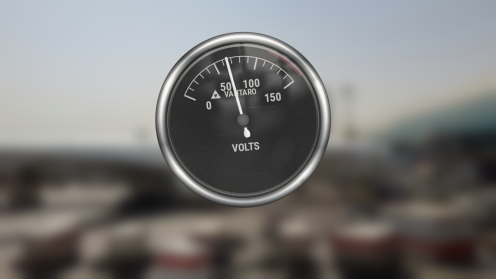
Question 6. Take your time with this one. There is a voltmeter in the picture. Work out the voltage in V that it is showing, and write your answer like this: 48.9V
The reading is 65V
